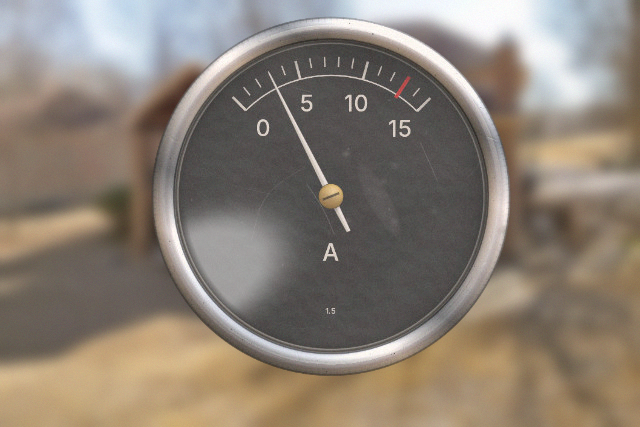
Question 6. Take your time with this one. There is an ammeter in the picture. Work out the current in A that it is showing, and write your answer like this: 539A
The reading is 3A
